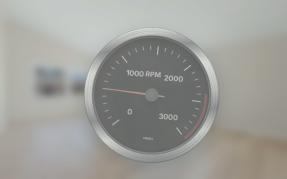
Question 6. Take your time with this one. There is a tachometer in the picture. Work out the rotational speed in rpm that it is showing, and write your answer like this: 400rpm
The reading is 500rpm
